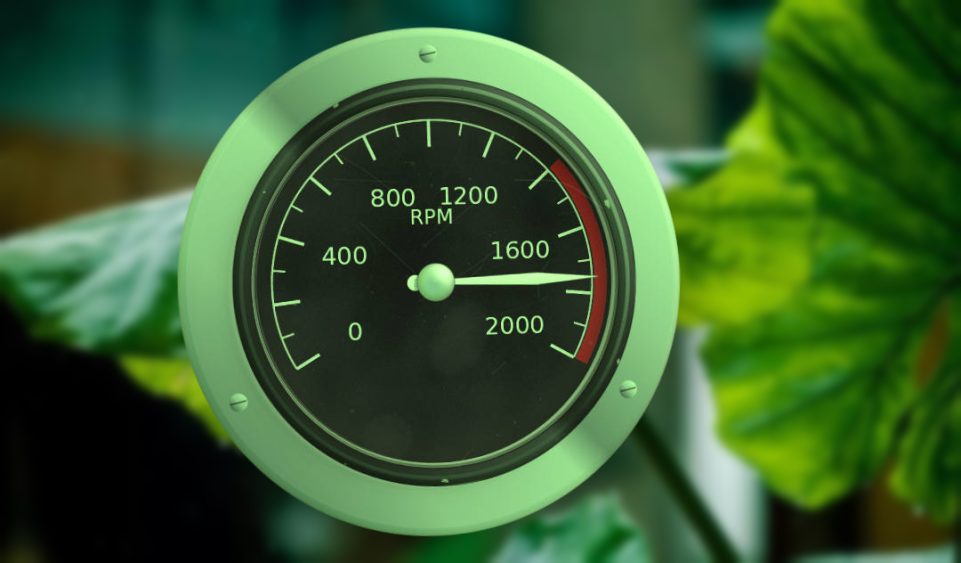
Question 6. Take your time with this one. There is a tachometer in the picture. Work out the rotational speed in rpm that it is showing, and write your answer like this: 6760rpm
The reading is 1750rpm
